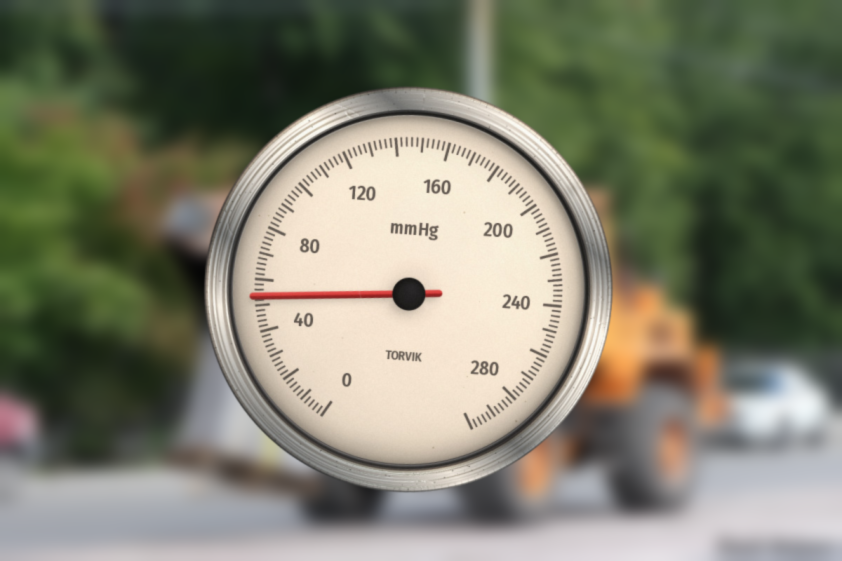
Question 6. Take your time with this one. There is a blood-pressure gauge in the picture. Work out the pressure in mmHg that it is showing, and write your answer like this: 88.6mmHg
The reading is 54mmHg
